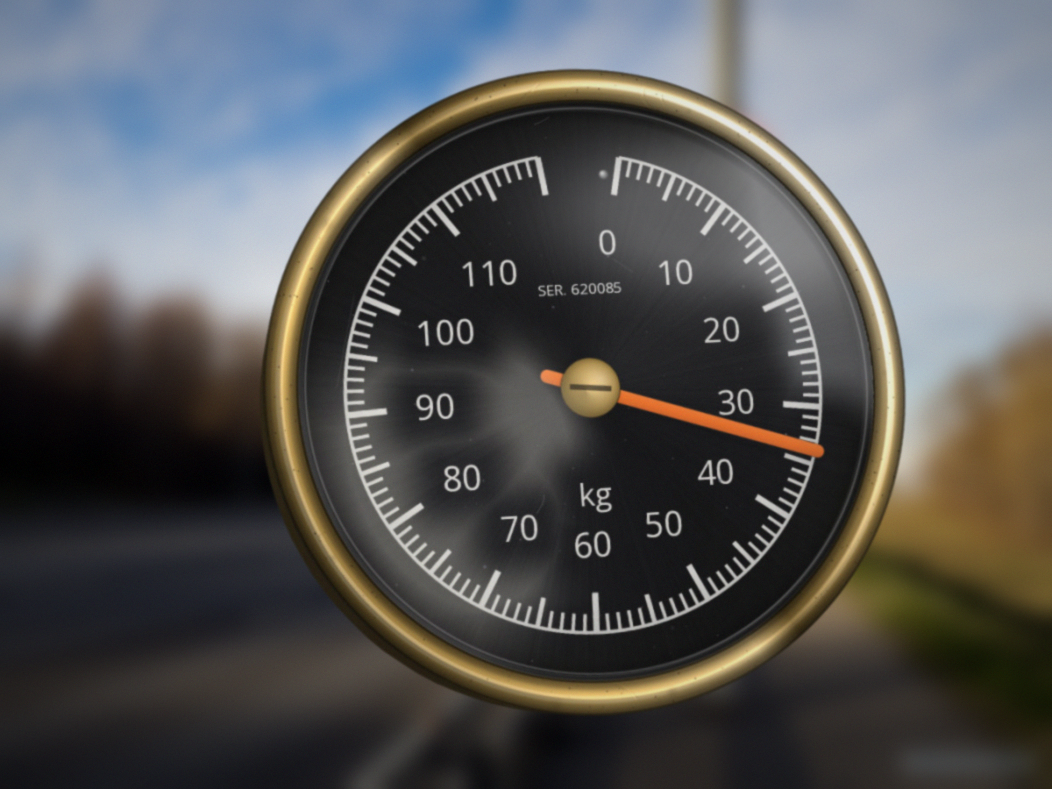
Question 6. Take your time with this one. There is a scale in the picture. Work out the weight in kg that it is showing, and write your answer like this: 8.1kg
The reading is 34kg
